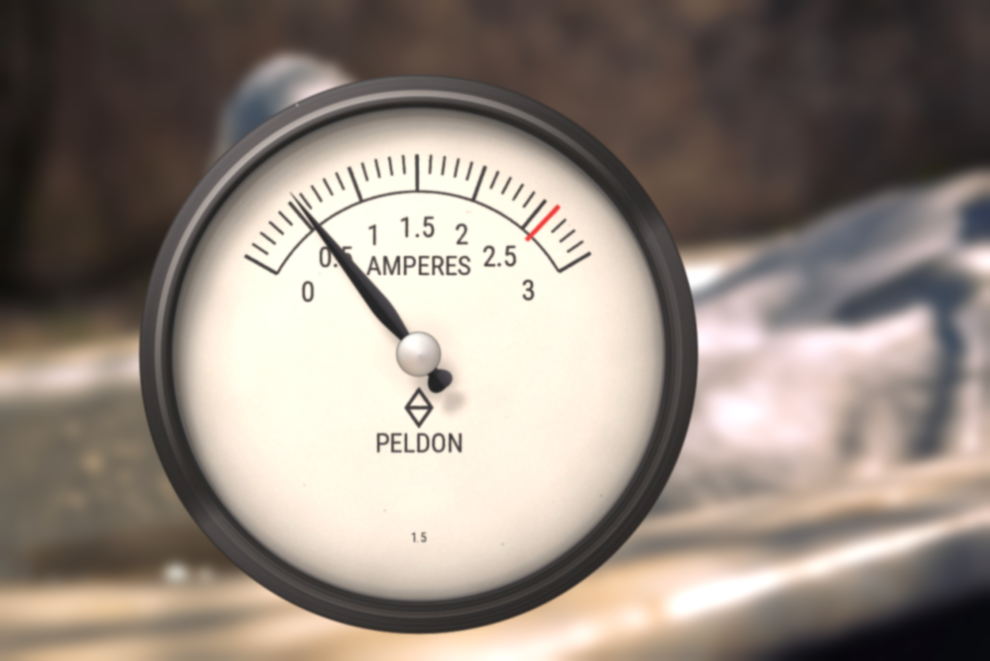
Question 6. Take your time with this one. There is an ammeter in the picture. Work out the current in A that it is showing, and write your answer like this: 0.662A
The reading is 0.55A
